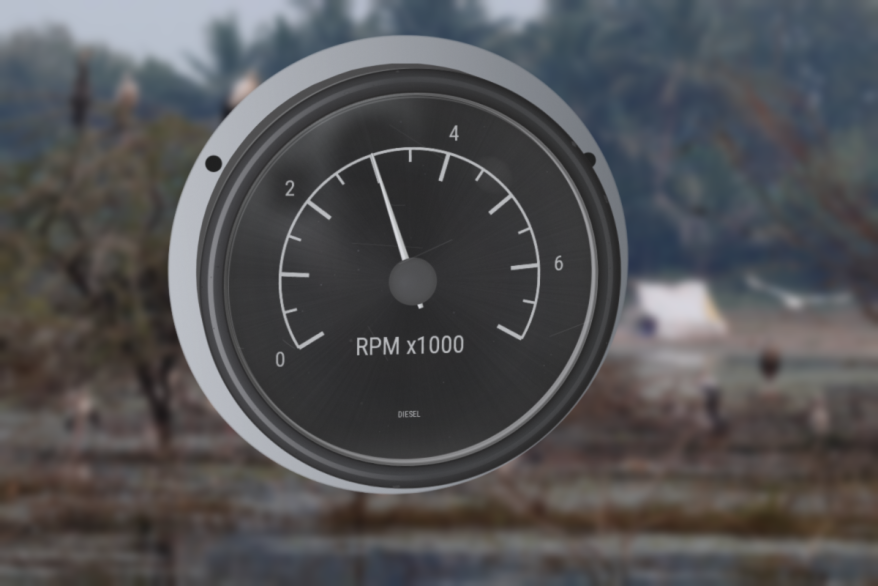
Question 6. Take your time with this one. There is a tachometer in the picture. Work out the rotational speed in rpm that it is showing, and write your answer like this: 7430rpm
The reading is 3000rpm
